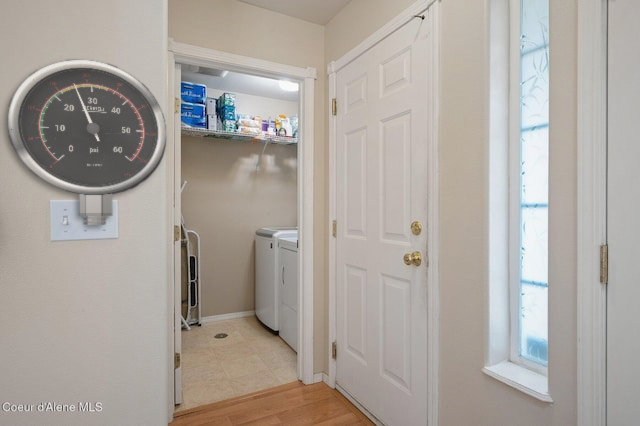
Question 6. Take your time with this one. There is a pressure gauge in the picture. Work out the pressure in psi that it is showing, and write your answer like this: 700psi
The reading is 26psi
